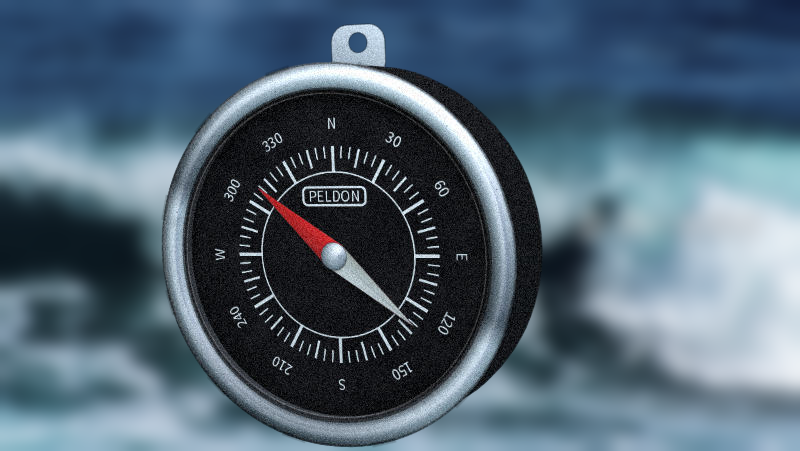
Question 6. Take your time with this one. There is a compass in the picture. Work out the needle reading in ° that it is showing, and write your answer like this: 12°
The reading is 310°
